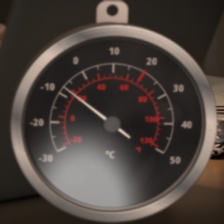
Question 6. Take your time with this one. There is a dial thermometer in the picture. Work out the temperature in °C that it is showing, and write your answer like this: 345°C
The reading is -7.5°C
